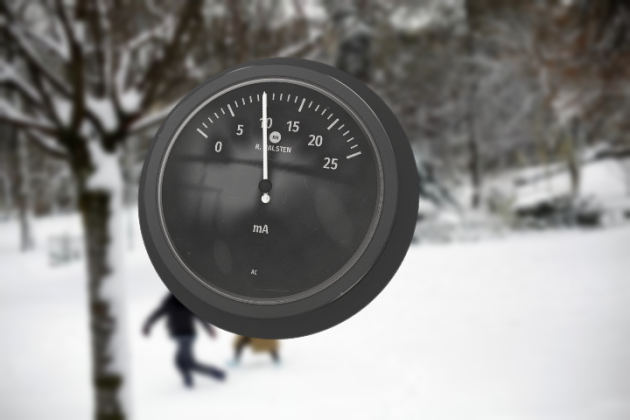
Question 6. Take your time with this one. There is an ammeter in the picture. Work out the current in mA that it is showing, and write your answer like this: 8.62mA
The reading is 10mA
